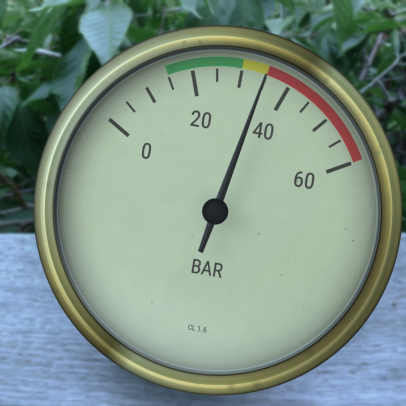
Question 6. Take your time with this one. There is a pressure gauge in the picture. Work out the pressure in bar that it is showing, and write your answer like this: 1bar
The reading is 35bar
